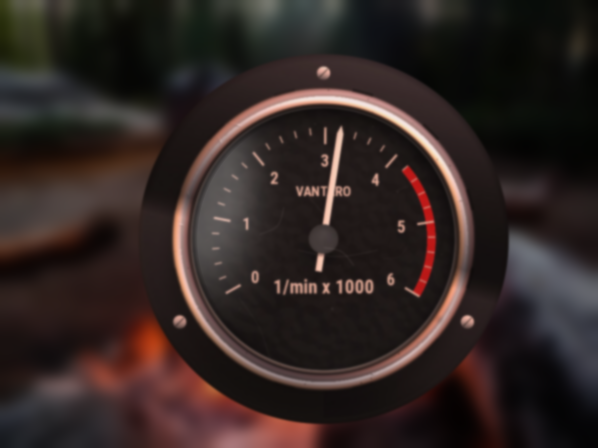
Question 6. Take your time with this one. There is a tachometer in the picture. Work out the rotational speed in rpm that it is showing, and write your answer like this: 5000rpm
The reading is 3200rpm
